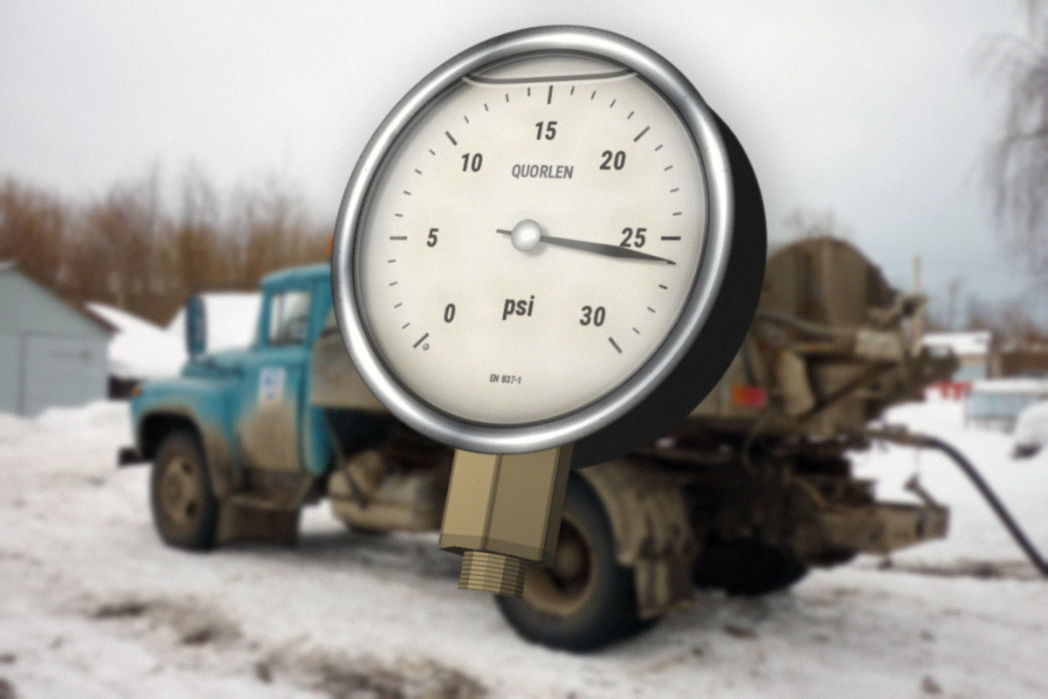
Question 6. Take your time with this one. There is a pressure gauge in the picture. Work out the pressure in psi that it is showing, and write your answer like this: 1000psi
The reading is 26psi
